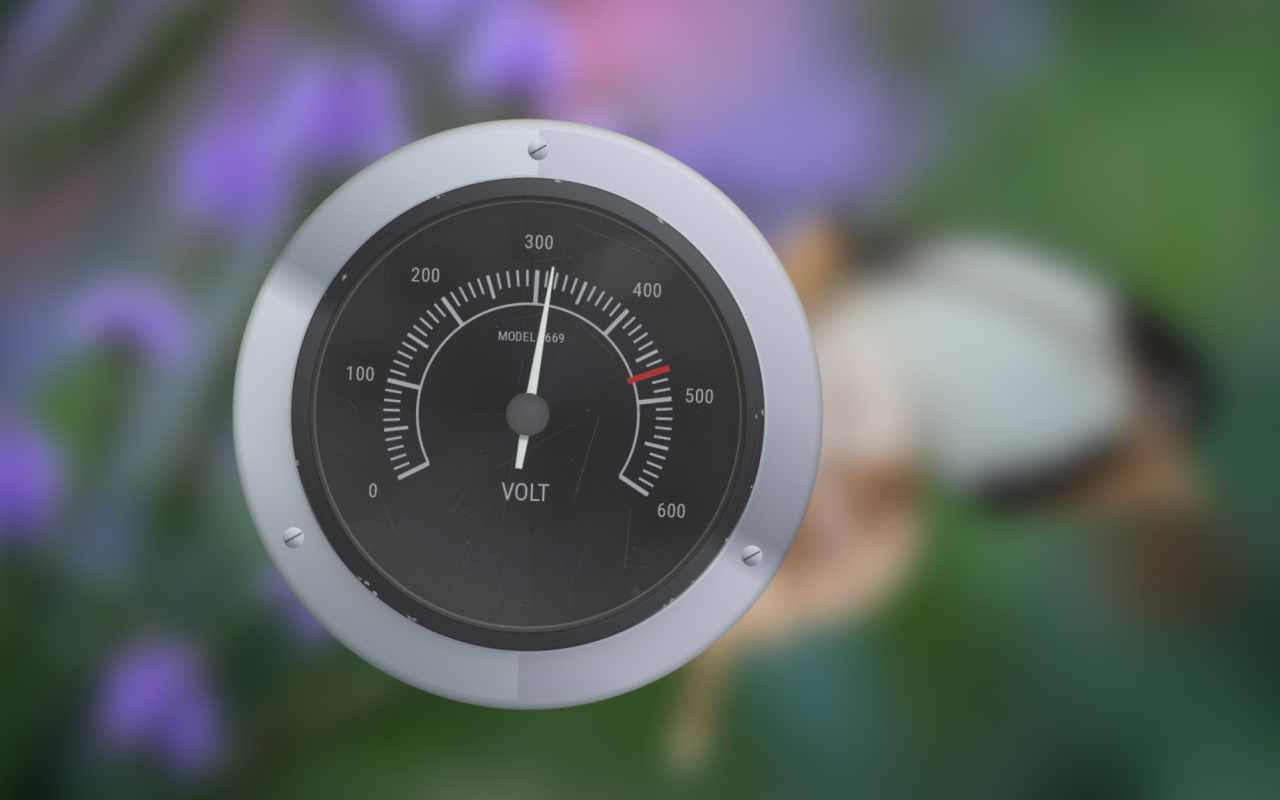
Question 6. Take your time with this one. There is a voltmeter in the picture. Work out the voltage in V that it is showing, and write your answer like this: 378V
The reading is 315V
